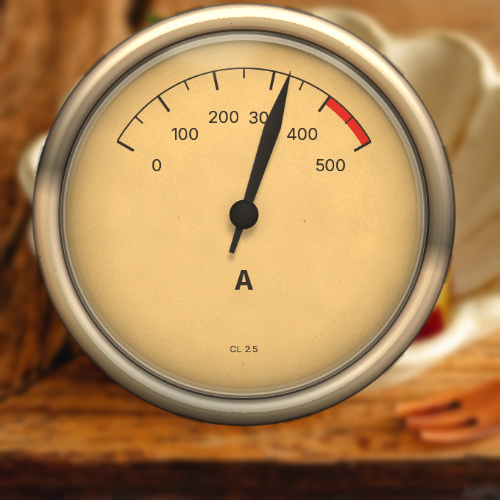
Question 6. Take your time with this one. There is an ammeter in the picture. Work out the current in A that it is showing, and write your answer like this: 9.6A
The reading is 325A
